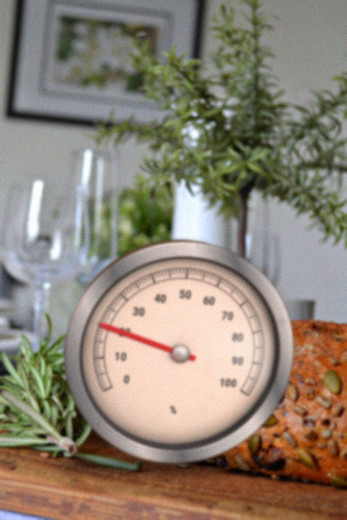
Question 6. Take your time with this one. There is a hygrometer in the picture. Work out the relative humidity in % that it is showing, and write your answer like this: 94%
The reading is 20%
